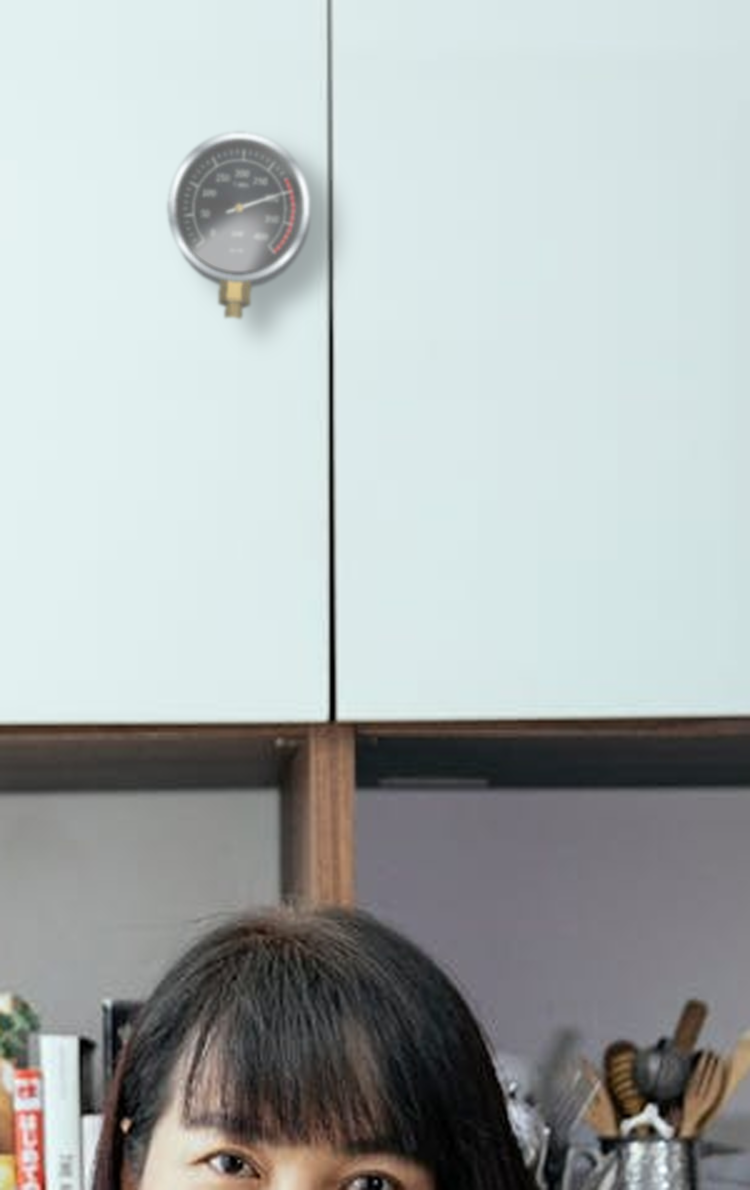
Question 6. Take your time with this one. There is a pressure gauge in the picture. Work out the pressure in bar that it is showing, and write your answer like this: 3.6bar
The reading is 300bar
